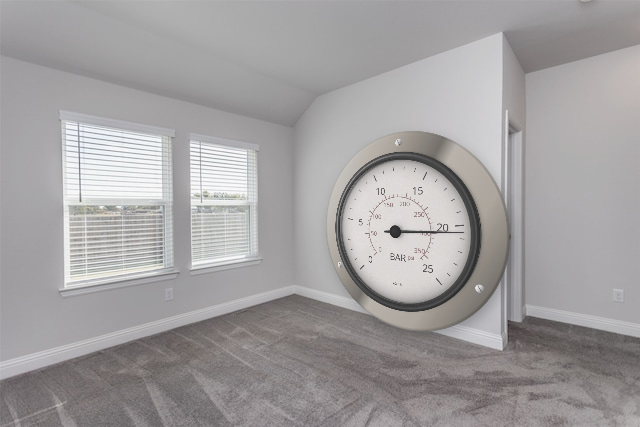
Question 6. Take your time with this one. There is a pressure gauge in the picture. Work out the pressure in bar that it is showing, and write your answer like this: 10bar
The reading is 20.5bar
